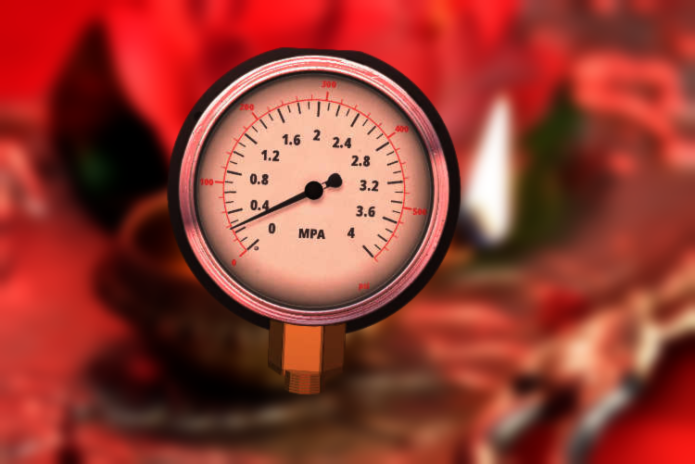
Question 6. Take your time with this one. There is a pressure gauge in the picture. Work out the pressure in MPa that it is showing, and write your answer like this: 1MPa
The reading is 0.25MPa
